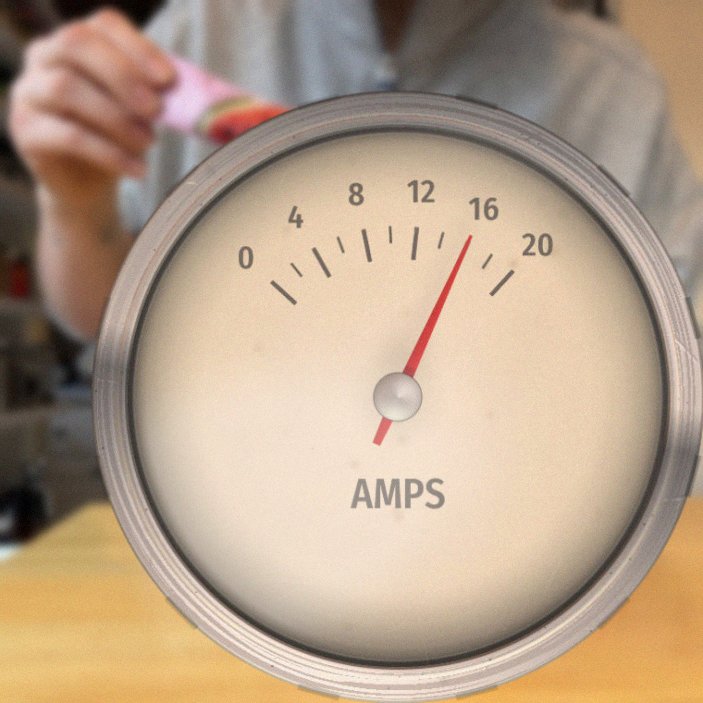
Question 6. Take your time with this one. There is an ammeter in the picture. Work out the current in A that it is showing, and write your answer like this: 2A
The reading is 16A
